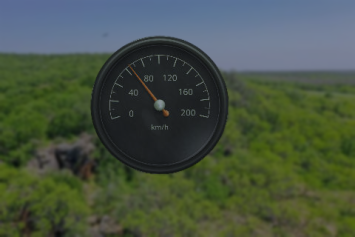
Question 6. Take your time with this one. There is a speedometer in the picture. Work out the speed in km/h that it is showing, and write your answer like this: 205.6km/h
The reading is 65km/h
